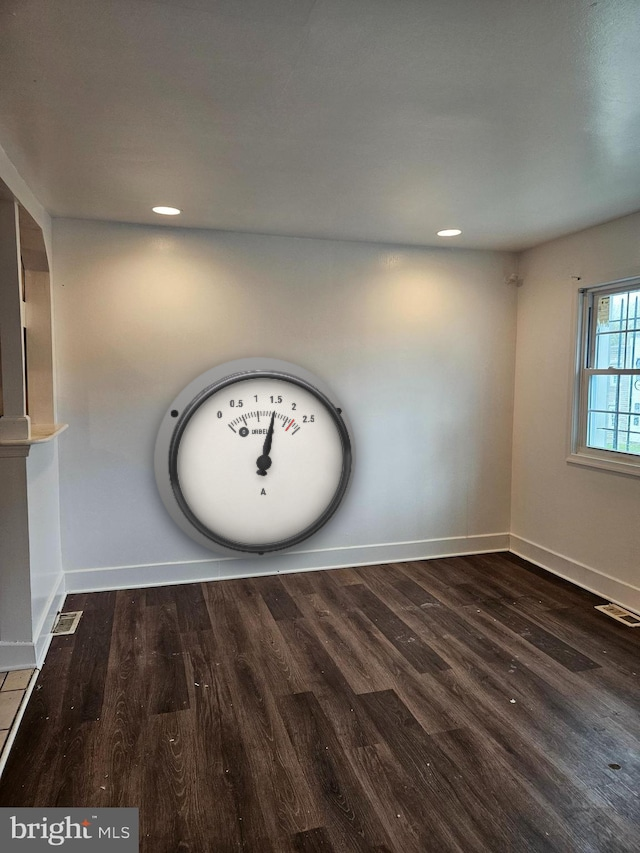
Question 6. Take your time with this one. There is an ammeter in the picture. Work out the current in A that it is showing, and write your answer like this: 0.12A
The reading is 1.5A
